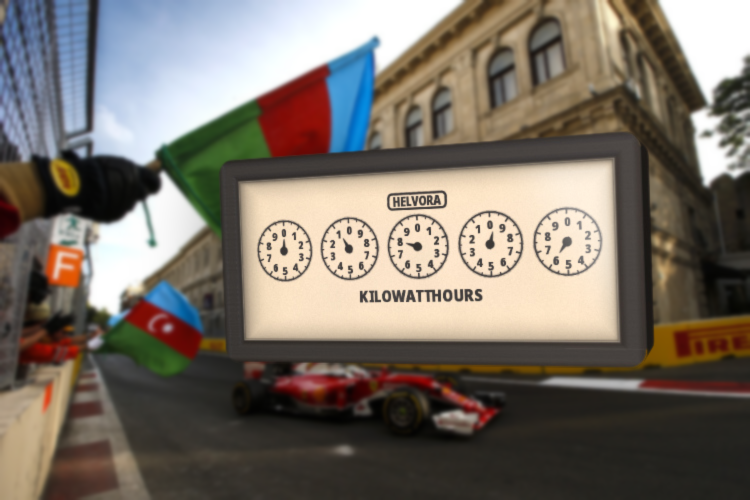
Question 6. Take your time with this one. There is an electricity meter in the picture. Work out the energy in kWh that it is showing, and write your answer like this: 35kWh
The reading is 796kWh
